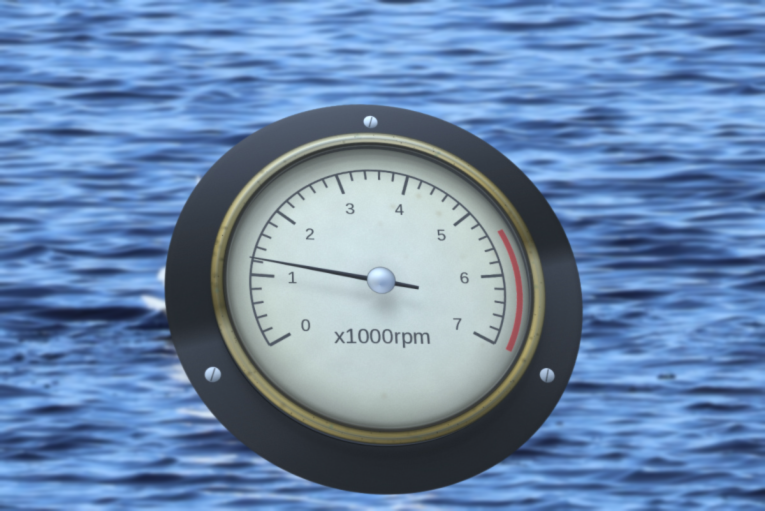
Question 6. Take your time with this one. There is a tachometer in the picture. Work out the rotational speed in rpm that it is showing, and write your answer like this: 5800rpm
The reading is 1200rpm
